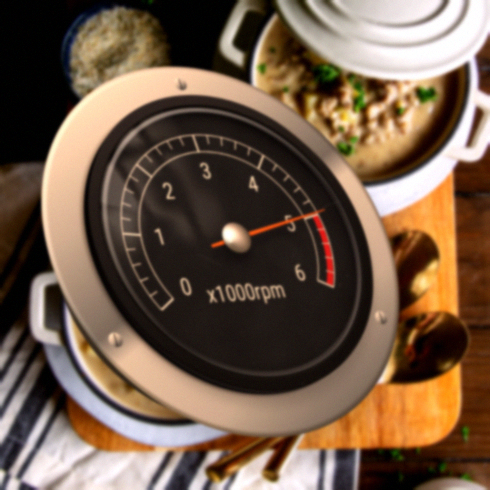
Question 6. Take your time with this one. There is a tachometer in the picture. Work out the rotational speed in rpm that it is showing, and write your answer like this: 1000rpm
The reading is 5000rpm
